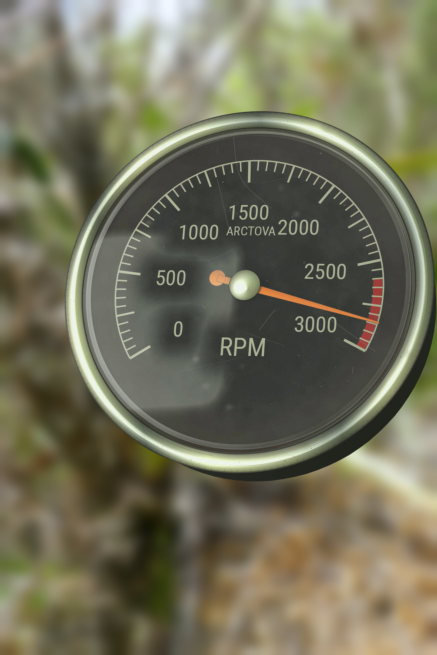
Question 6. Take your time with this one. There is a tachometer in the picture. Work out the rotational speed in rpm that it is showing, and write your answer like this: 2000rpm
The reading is 2850rpm
